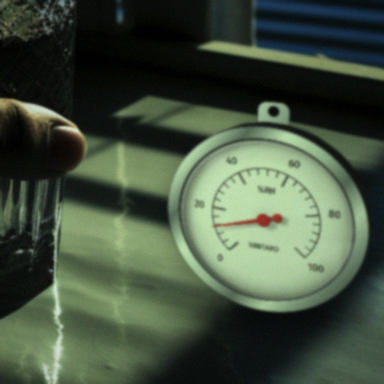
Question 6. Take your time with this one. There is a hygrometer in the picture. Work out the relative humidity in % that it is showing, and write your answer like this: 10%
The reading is 12%
